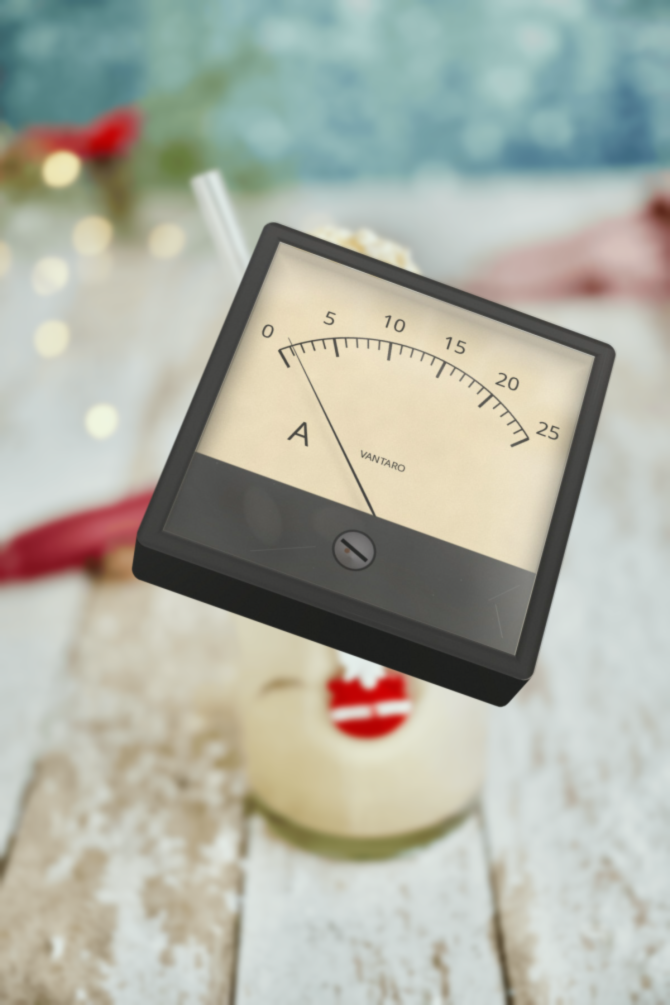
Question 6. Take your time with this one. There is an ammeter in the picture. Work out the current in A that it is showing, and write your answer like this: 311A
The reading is 1A
